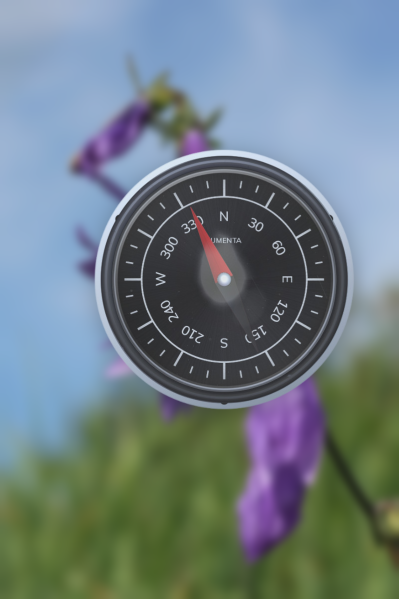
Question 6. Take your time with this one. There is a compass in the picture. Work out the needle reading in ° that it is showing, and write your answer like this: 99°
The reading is 335°
